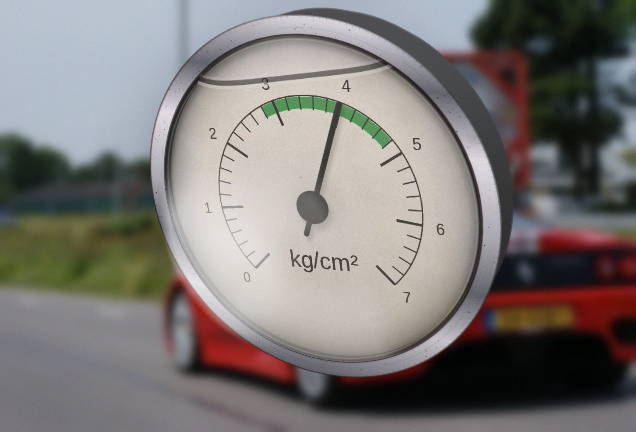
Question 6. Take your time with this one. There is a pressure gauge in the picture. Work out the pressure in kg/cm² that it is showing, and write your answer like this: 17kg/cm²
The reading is 4kg/cm²
